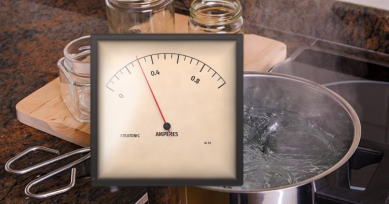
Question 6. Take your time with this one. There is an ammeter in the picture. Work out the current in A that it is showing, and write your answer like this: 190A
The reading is 0.3A
